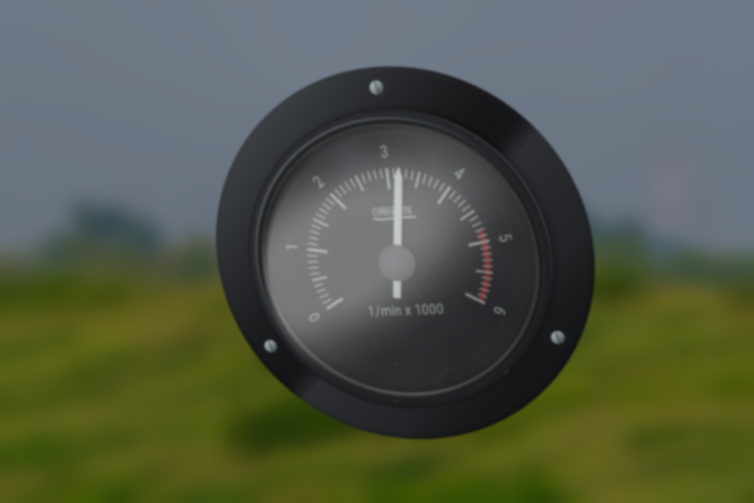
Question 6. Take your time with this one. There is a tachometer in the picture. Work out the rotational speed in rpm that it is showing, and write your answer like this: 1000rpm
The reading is 3200rpm
